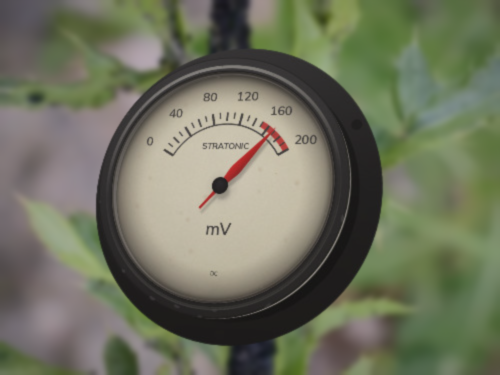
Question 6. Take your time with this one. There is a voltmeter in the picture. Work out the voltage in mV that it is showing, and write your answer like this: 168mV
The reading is 170mV
